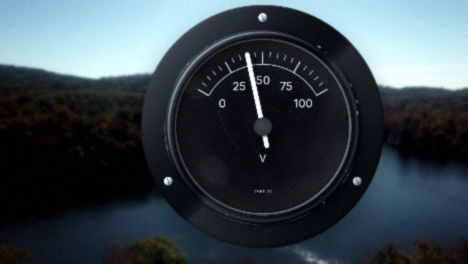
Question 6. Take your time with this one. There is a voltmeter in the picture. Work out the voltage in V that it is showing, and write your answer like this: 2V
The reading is 40V
